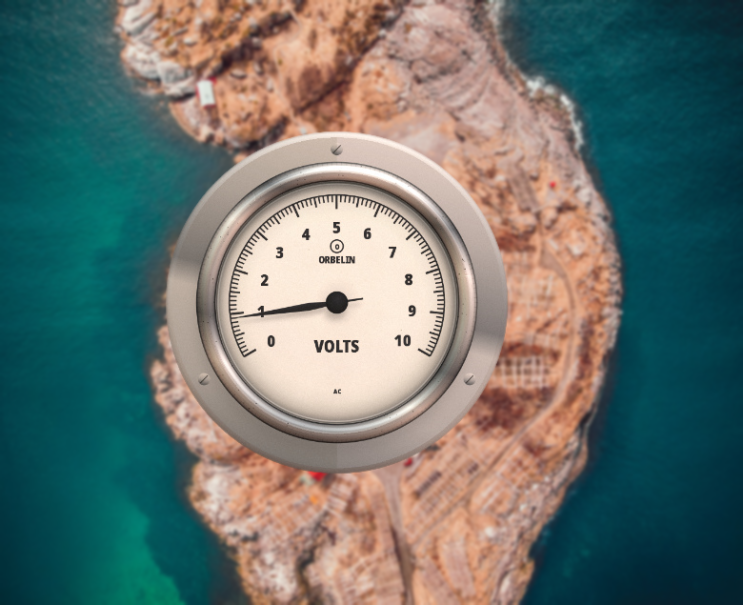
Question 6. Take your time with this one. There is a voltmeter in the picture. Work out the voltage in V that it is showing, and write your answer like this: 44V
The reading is 0.9V
